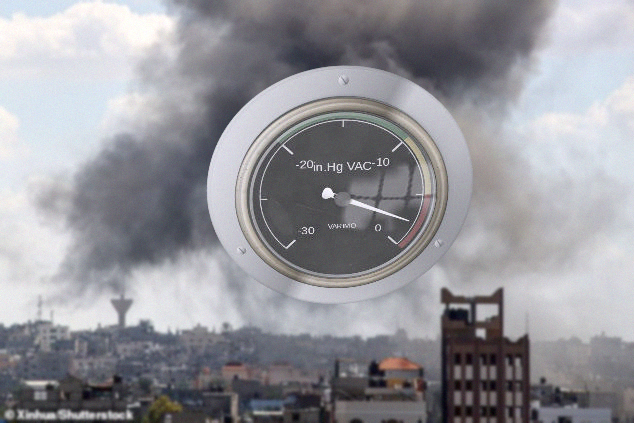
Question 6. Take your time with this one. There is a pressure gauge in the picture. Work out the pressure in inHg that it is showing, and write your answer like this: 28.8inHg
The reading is -2.5inHg
